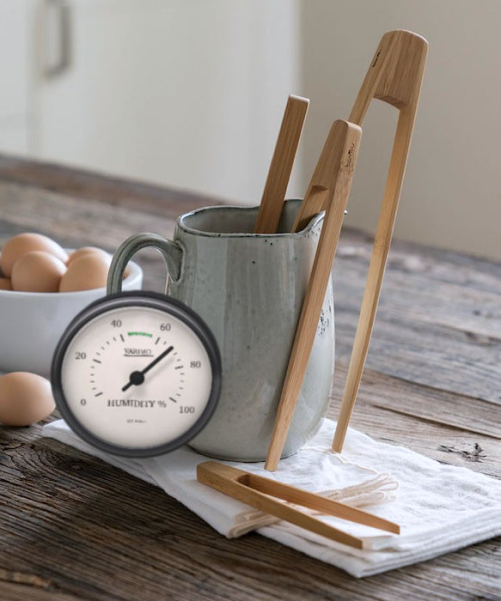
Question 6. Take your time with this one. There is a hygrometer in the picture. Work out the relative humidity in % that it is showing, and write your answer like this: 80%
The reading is 68%
